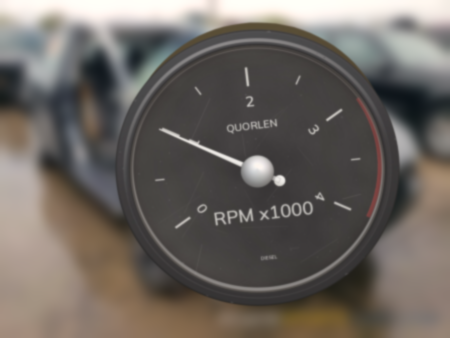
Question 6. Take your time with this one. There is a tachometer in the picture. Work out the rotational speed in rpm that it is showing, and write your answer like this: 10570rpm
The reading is 1000rpm
